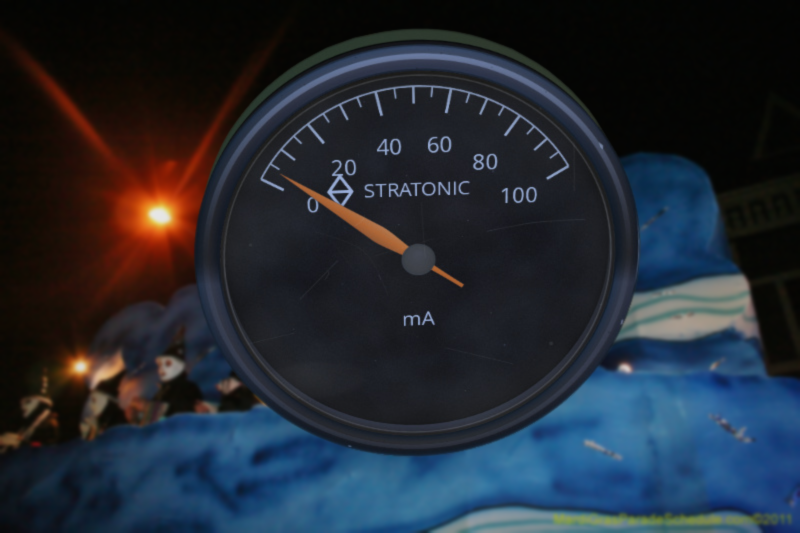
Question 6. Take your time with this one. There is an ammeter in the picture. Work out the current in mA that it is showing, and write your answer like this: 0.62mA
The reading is 5mA
